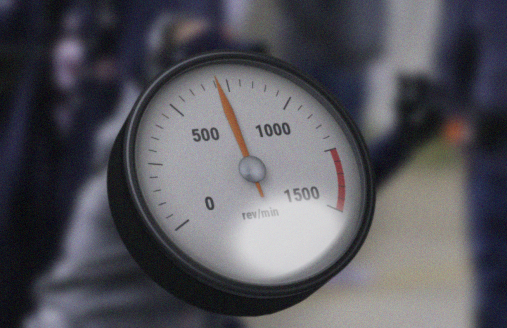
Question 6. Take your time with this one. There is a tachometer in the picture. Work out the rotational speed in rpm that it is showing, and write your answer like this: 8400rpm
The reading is 700rpm
